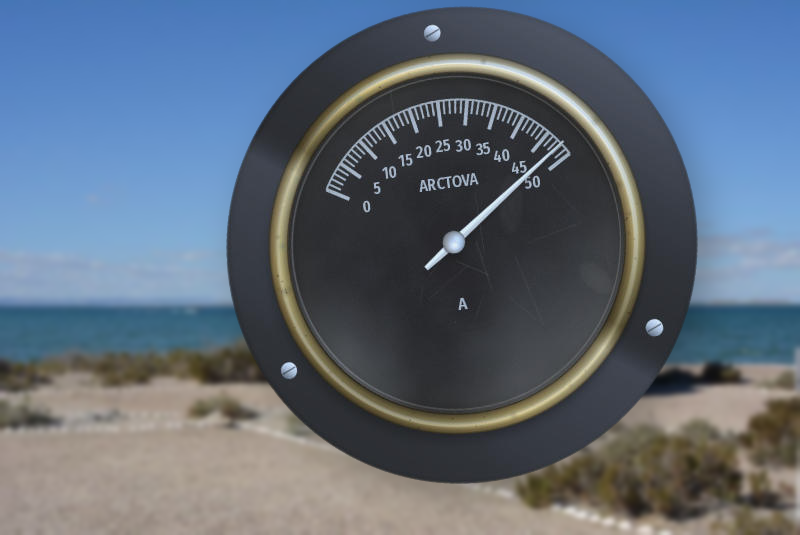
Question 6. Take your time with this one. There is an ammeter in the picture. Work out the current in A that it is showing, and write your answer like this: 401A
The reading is 48A
